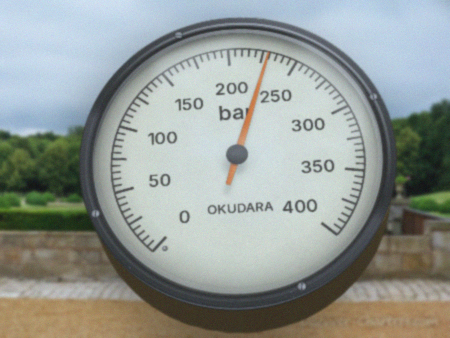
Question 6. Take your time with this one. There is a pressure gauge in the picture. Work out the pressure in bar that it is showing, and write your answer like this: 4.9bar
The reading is 230bar
